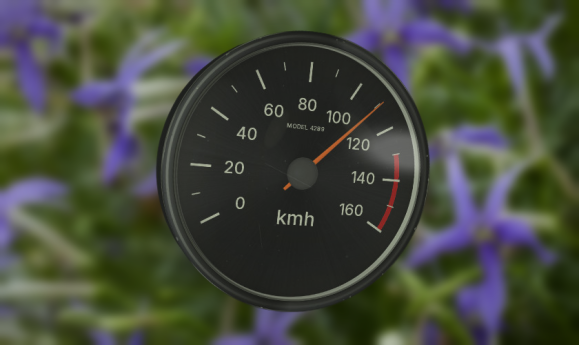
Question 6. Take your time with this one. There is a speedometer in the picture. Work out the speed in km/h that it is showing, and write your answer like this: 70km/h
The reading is 110km/h
